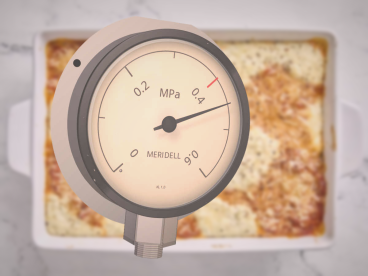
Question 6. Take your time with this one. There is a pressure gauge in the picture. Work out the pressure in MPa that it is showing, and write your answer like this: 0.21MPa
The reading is 0.45MPa
